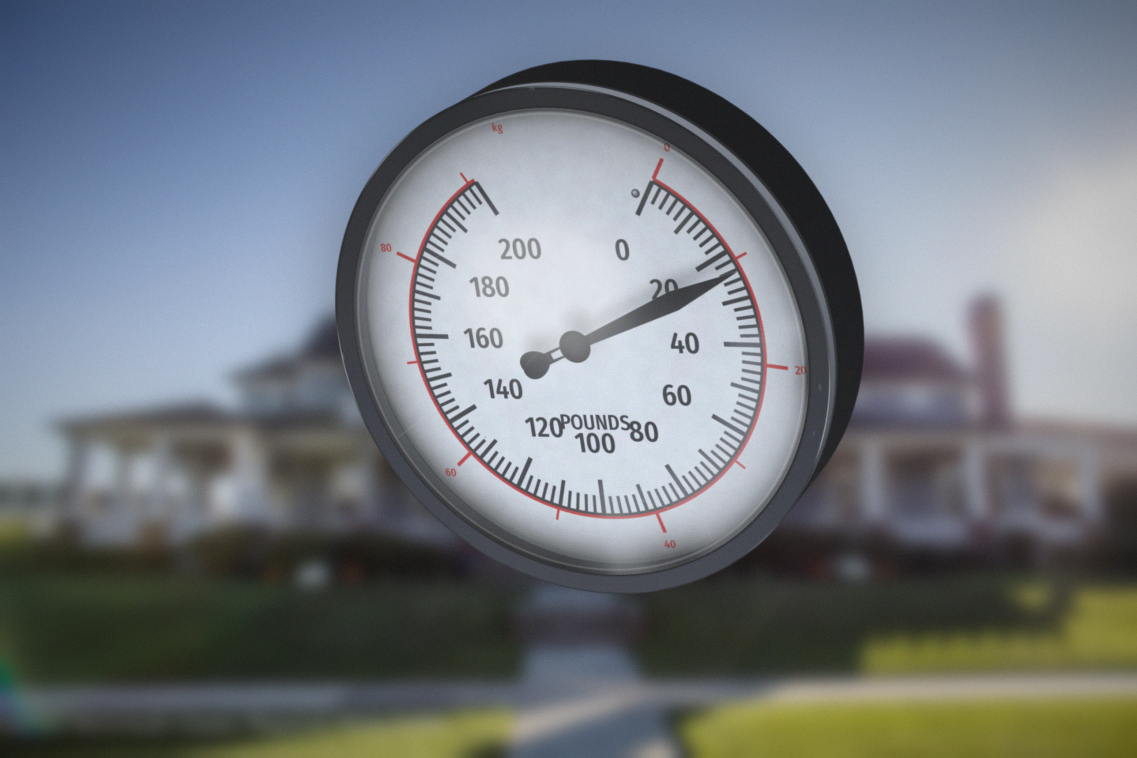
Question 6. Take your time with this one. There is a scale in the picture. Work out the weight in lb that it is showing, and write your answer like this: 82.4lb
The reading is 24lb
